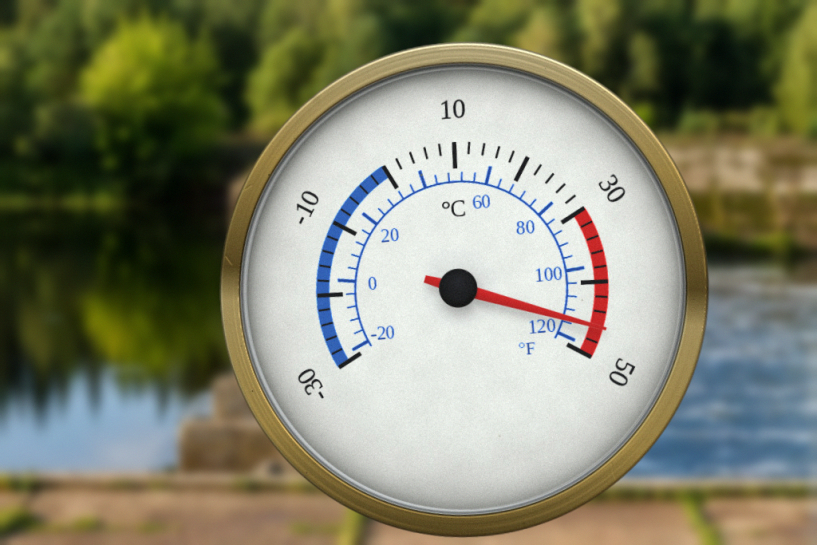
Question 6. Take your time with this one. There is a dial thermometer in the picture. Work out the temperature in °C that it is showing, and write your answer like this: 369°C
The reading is 46°C
